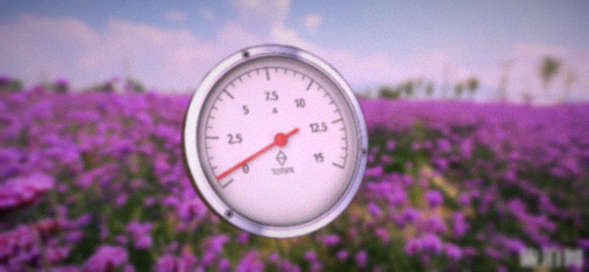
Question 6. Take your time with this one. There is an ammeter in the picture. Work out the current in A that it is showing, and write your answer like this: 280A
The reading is 0.5A
